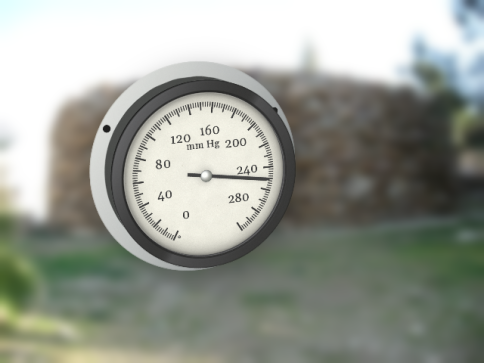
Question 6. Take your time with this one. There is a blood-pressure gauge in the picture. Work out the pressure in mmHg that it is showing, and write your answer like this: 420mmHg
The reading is 250mmHg
